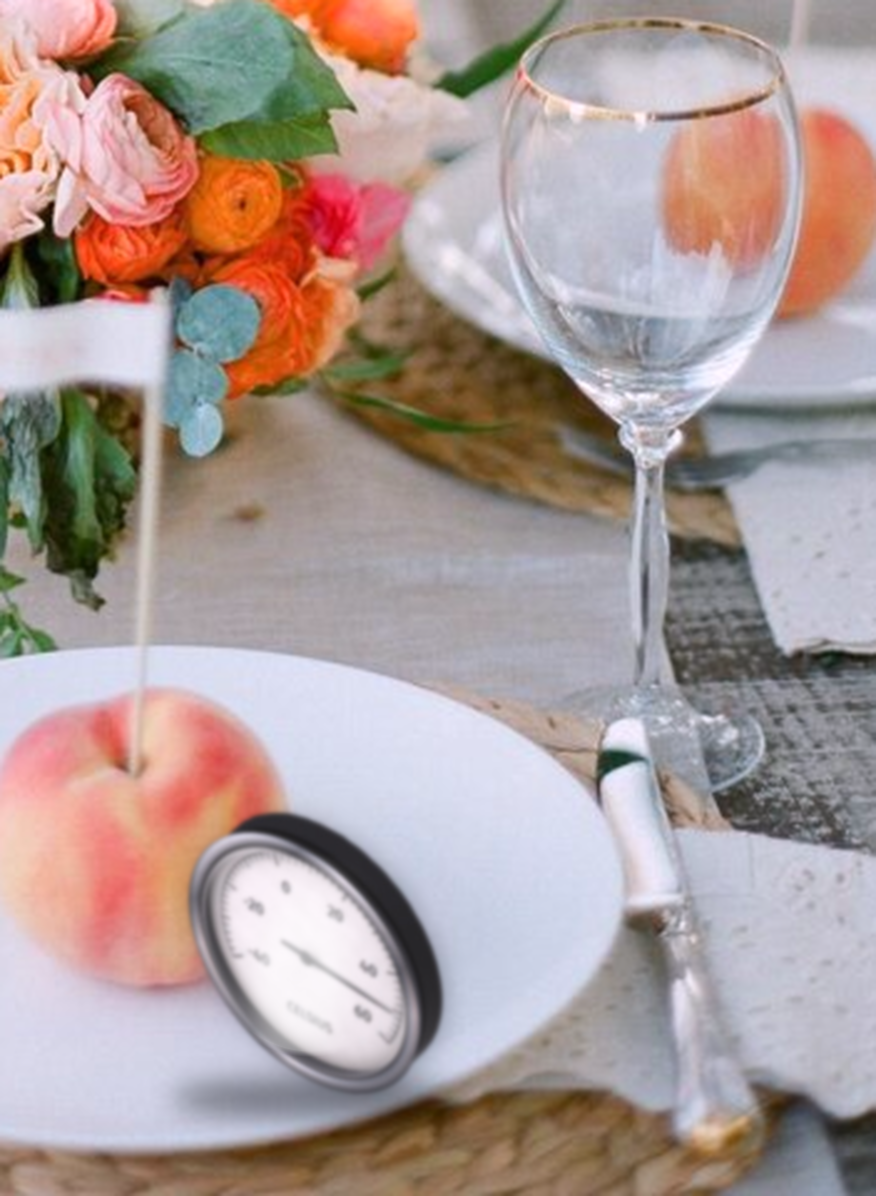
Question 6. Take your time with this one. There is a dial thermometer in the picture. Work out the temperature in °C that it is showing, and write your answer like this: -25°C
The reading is 50°C
